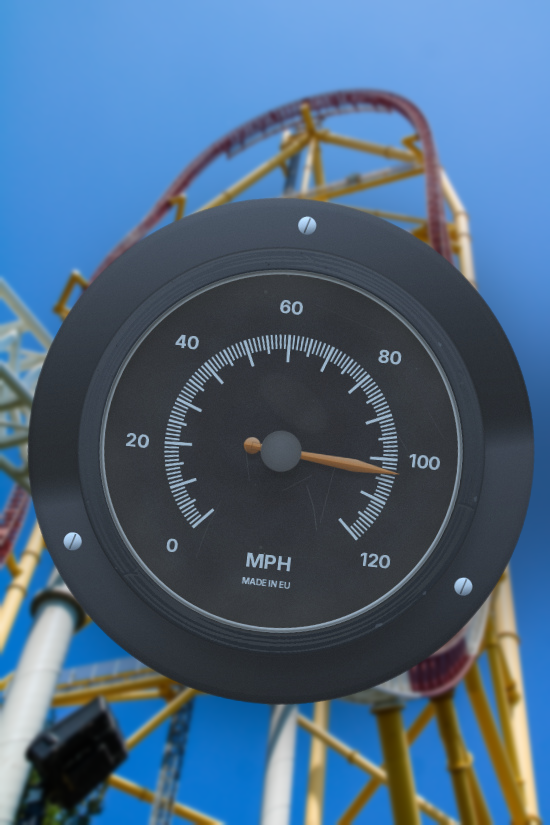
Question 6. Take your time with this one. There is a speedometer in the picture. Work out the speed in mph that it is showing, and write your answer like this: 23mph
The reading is 103mph
